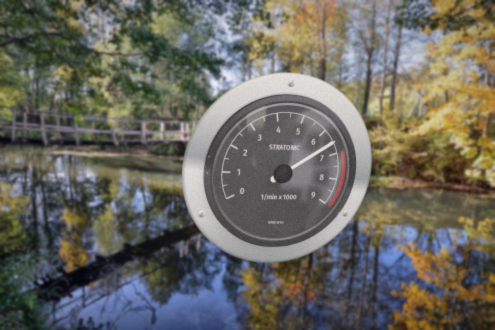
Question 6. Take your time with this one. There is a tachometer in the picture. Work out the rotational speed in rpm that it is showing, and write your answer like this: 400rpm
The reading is 6500rpm
